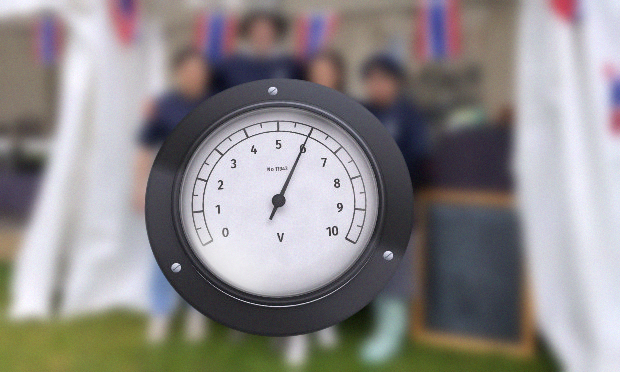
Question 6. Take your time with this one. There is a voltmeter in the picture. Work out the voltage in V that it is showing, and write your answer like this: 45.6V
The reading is 6V
